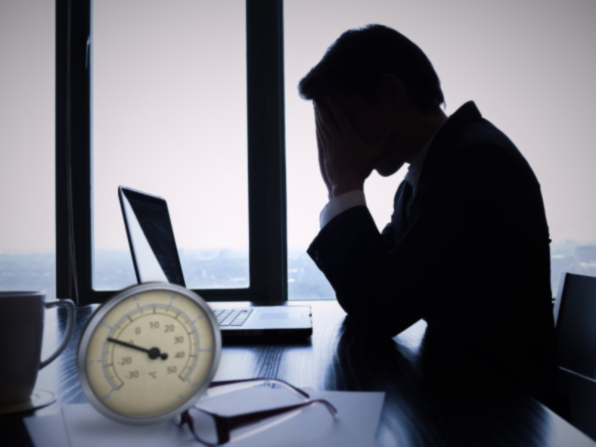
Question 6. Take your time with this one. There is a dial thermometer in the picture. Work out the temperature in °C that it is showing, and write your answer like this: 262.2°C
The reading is -10°C
